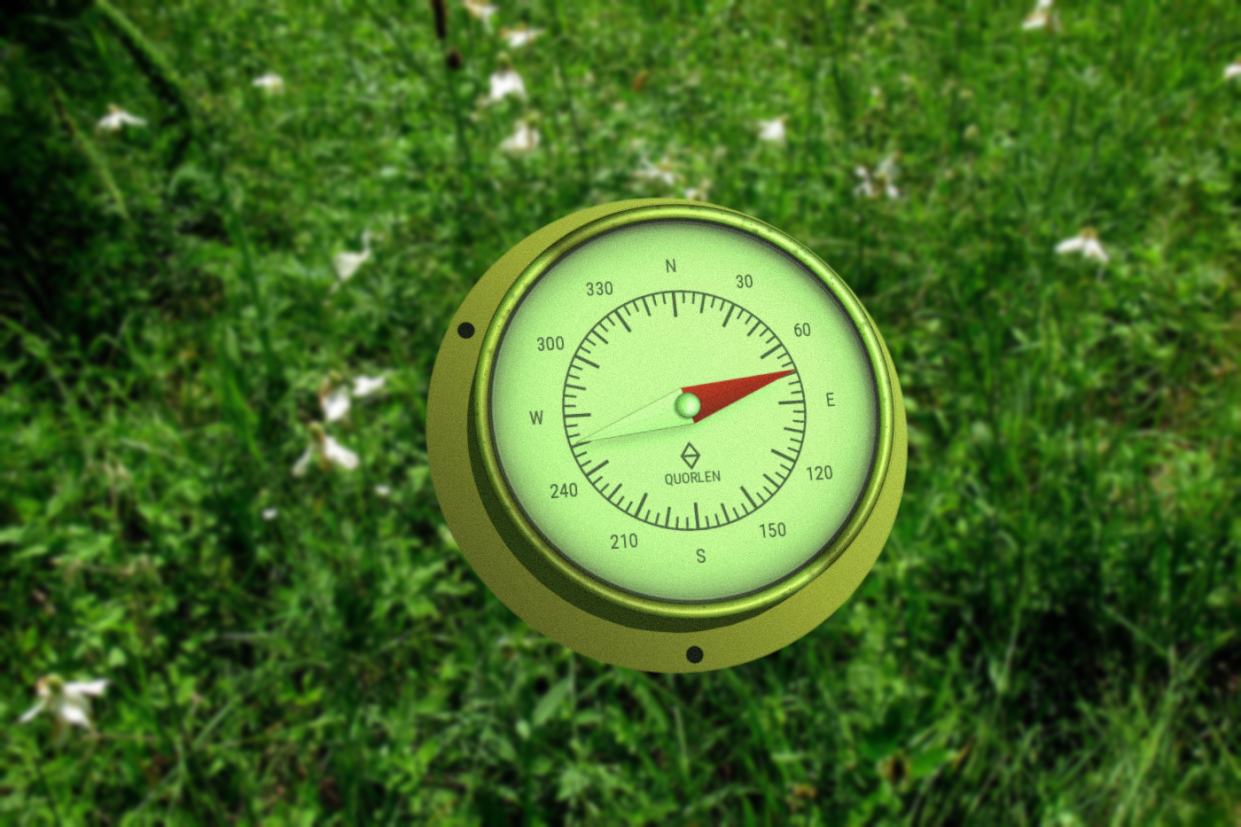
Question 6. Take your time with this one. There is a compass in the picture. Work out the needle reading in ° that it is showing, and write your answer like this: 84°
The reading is 75°
